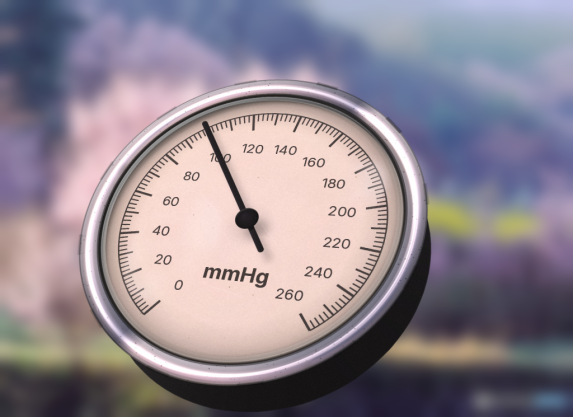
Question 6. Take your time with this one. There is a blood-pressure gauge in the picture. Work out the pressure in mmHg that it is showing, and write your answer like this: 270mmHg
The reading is 100mmHg
